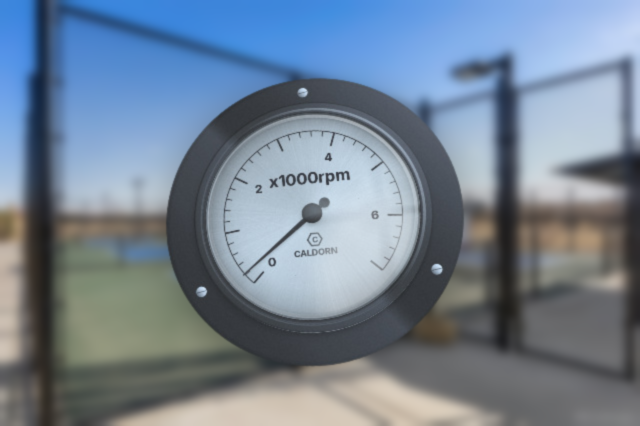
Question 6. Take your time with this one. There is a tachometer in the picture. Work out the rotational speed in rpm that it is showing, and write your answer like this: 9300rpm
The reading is 200rpm
